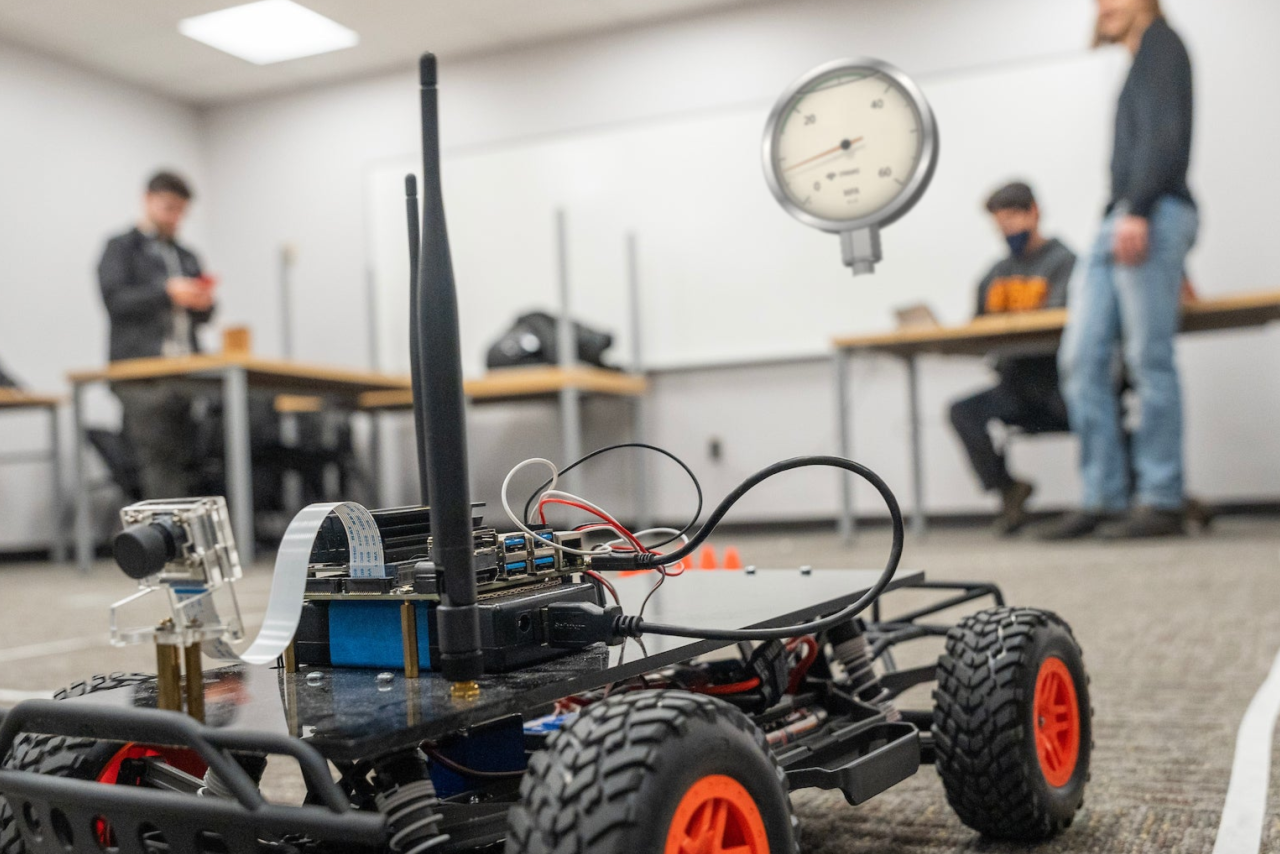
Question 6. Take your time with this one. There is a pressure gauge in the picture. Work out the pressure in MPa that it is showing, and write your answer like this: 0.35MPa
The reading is 7.5MPa
